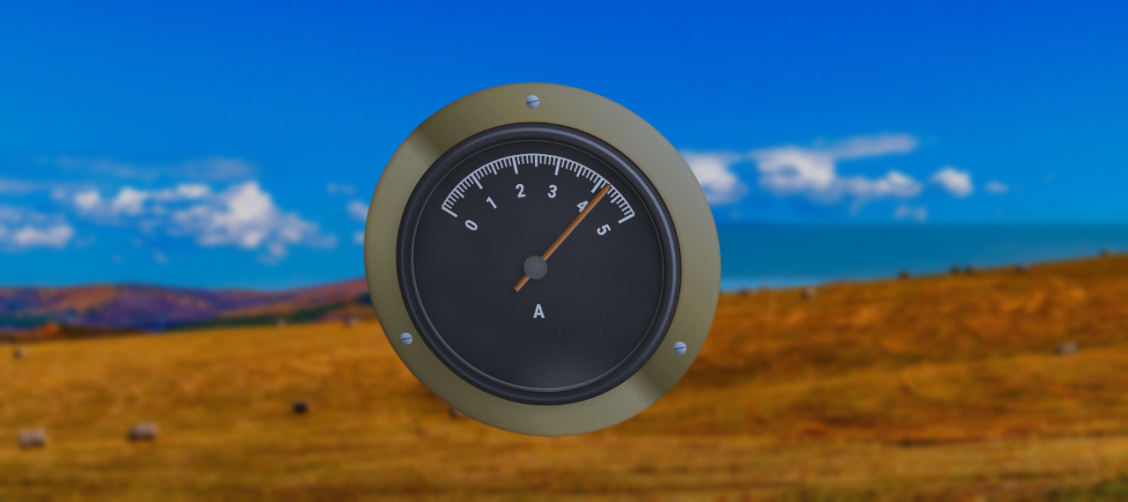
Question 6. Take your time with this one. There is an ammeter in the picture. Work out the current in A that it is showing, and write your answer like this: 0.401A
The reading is 4.2A
